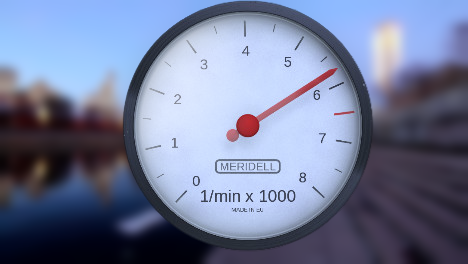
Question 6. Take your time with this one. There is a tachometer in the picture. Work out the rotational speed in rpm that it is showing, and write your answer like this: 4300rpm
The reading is 5750rpm
